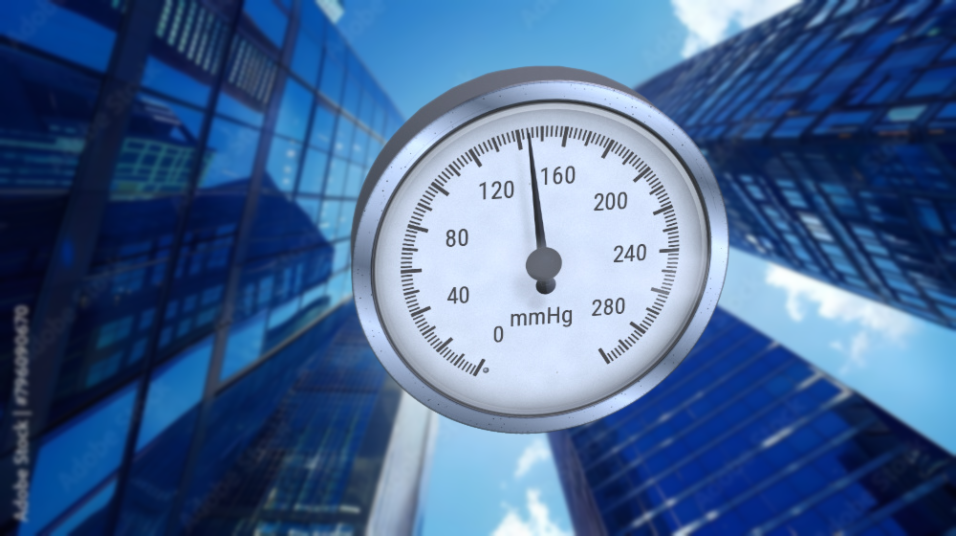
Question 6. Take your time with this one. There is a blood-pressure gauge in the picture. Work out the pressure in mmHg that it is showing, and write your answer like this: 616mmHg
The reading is 144mmHg
